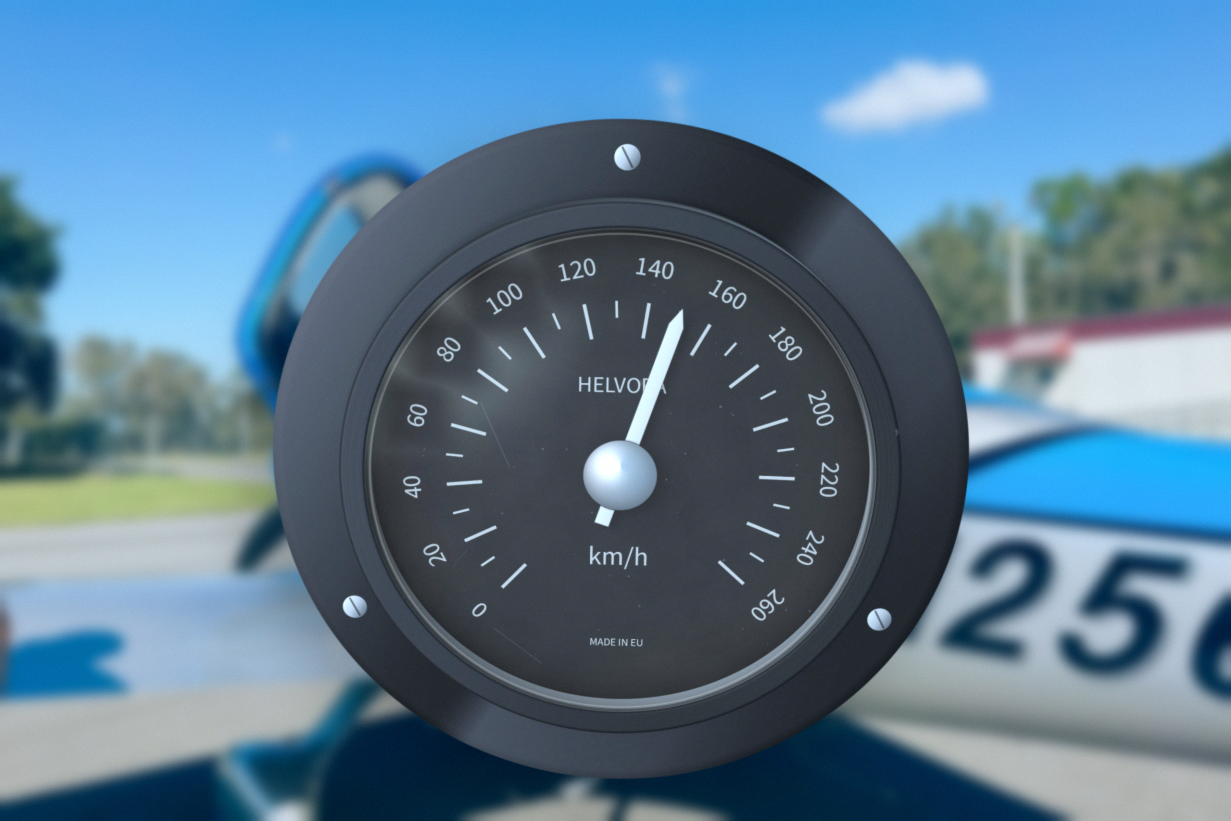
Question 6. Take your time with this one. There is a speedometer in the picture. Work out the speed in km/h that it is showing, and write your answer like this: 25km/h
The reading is 150km/h
